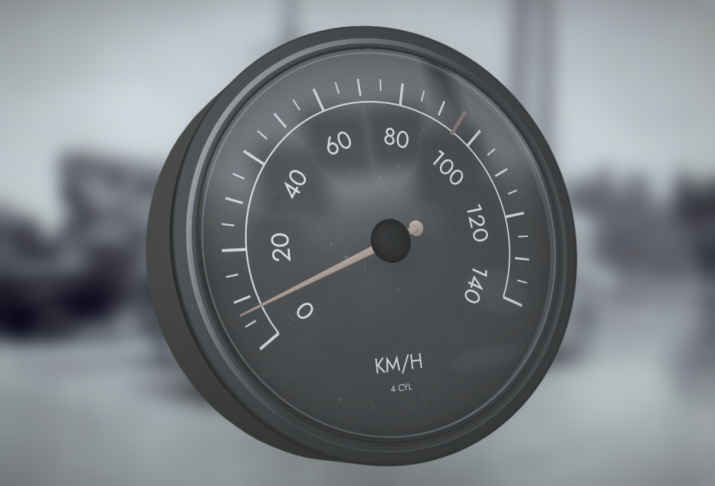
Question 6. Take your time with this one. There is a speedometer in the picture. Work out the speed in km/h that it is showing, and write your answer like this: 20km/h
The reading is 7.5km/h
